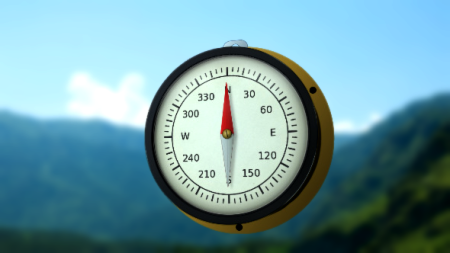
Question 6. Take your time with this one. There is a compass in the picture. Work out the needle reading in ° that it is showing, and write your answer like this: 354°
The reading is 0°
